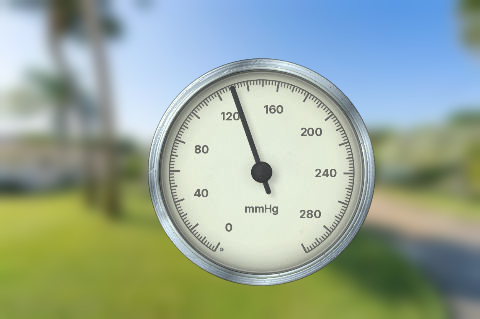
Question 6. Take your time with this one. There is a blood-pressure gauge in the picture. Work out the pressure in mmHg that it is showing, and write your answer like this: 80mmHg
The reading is 130mmHg
